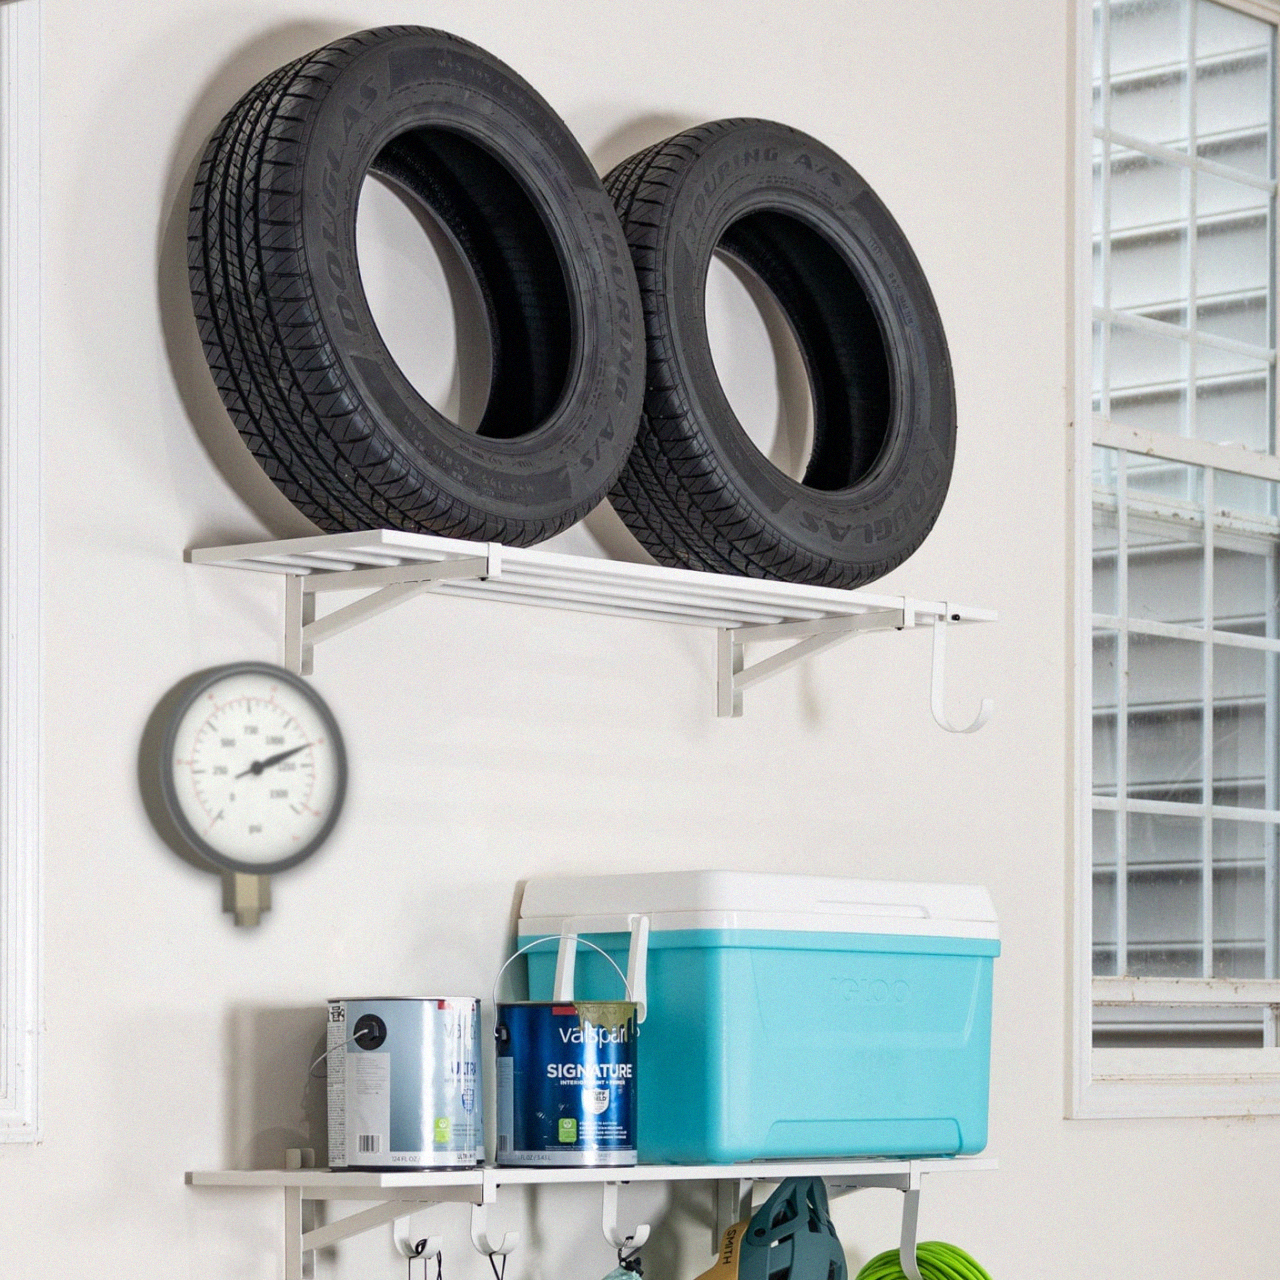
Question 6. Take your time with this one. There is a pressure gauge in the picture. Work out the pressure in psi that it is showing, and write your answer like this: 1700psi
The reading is 1150psi
